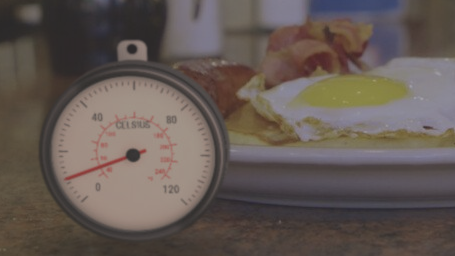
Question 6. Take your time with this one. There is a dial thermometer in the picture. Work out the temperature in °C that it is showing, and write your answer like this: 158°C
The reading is 10°C
